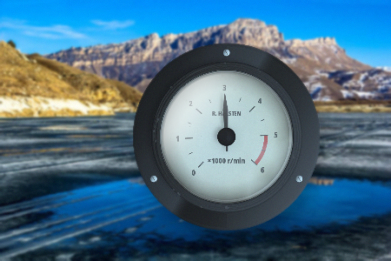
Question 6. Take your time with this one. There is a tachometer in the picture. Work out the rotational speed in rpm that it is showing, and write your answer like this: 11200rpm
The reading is 3000rpm
